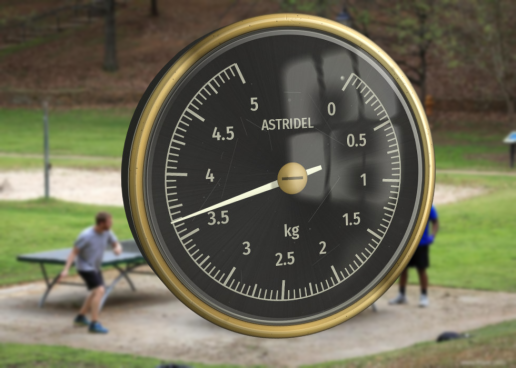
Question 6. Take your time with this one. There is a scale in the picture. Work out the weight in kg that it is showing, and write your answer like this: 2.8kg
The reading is 3.65kg
